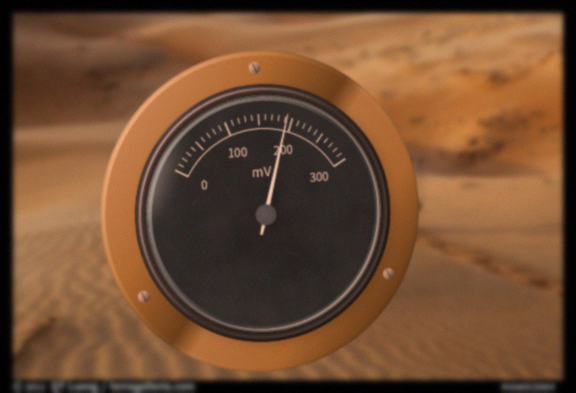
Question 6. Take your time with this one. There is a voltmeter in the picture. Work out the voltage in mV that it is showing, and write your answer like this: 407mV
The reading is 190mV
